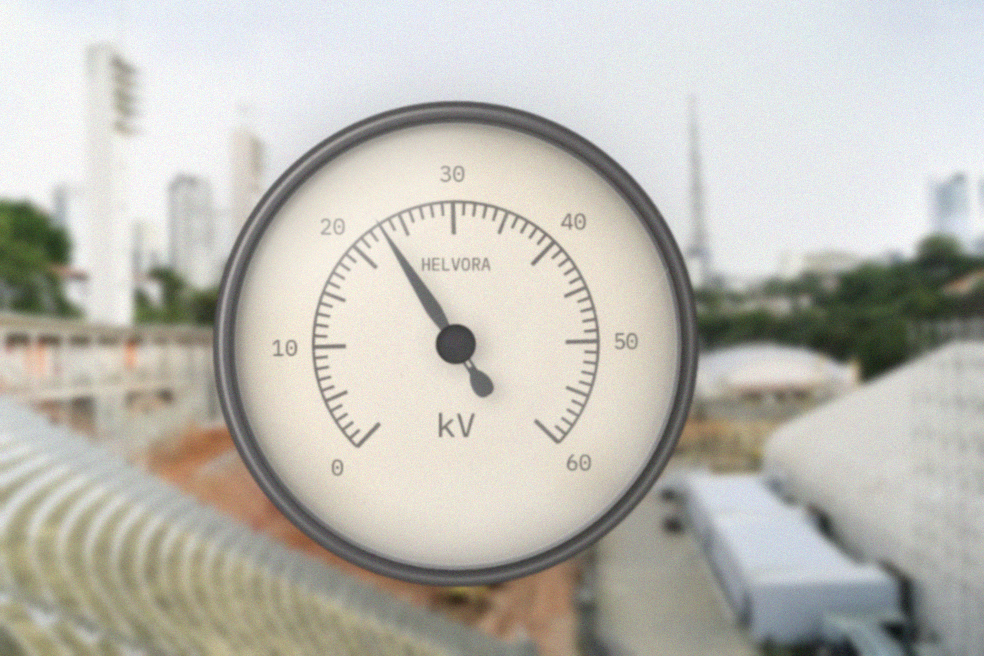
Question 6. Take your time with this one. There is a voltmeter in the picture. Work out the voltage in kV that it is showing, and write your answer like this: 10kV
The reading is 23kV
